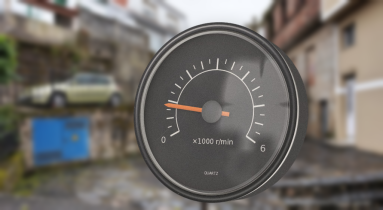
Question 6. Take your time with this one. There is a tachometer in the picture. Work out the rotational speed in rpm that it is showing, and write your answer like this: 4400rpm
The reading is 875rpm
